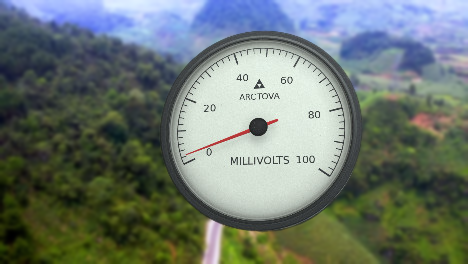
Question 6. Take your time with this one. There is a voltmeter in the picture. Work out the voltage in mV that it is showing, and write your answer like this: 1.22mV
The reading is 2mV
